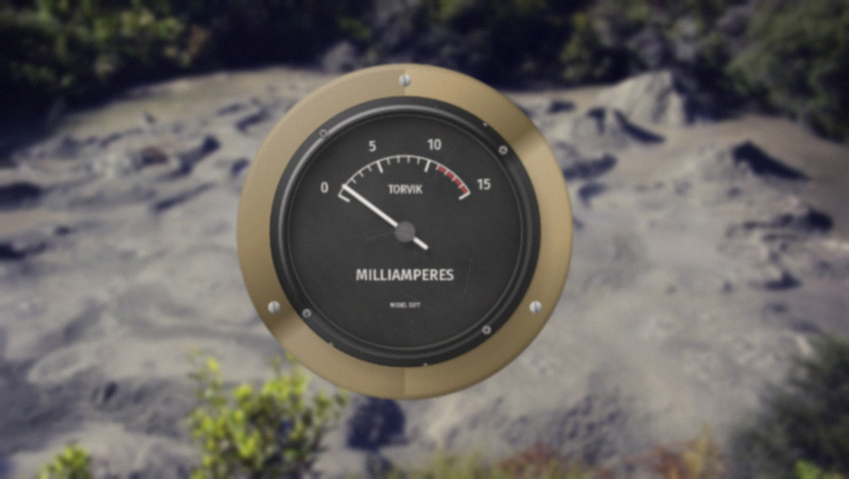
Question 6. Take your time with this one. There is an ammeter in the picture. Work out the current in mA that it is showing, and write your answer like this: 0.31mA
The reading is 1mA
